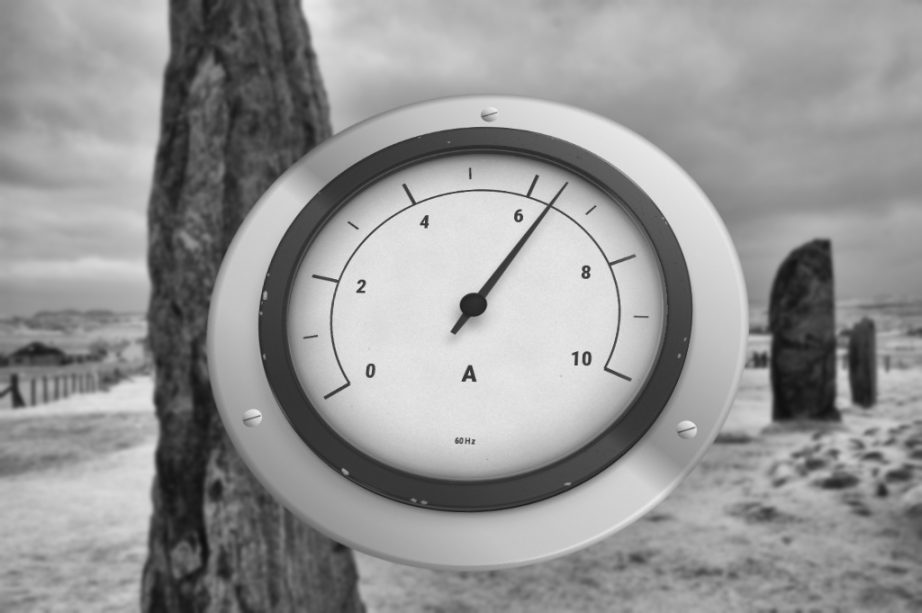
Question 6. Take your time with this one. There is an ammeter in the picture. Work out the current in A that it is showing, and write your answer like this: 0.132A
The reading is 6.5A
